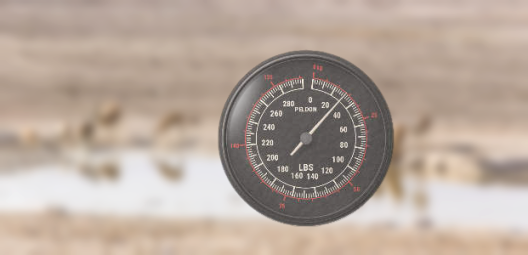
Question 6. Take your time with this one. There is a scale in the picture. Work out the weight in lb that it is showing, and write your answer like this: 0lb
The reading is 30lb
